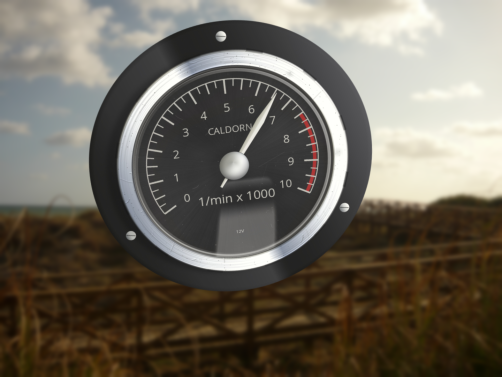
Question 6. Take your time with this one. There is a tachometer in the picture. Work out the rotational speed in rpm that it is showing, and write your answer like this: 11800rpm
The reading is 6500rpm
